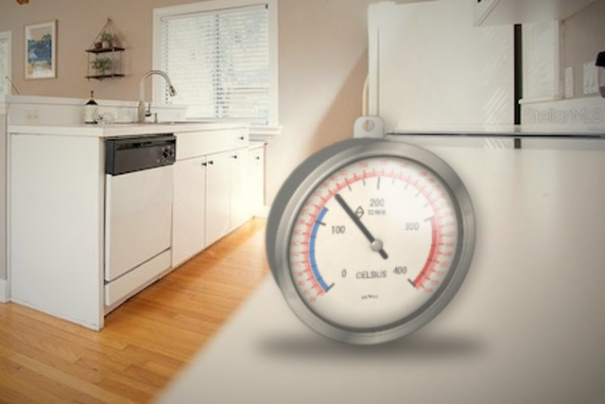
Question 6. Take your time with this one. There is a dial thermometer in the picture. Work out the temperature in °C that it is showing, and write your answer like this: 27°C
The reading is 140°C
